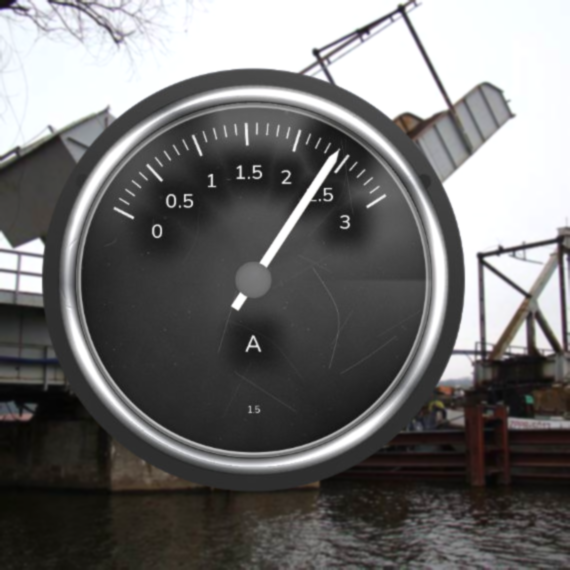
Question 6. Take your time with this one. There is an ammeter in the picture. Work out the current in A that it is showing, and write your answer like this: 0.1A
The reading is 2.4A
